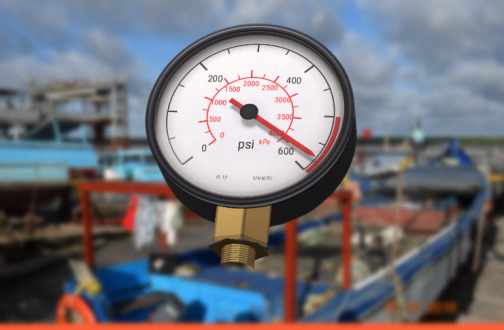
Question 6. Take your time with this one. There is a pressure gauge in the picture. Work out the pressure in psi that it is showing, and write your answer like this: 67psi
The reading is 575psi
